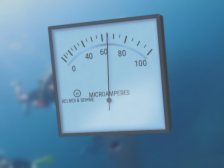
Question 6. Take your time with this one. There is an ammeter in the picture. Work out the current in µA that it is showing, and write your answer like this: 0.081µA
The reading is 65µA
